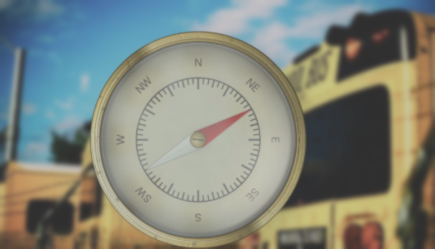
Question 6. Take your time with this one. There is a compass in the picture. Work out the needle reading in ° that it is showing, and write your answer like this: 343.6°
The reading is 60°
